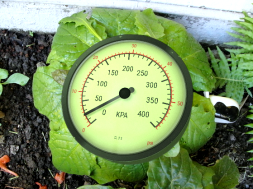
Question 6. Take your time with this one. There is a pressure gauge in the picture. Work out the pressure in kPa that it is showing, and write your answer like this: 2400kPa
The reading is 20kPa
